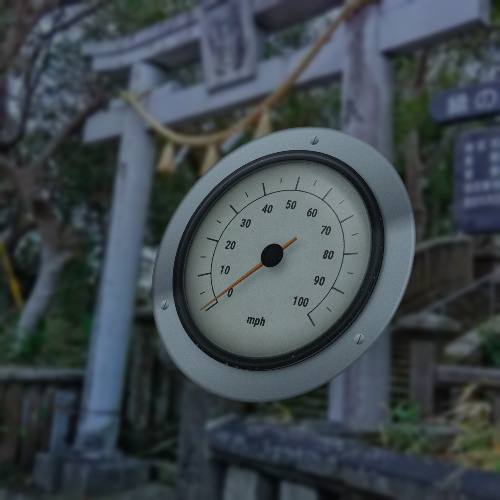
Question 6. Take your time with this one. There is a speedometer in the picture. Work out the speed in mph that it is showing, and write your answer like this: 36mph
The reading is 0mph
